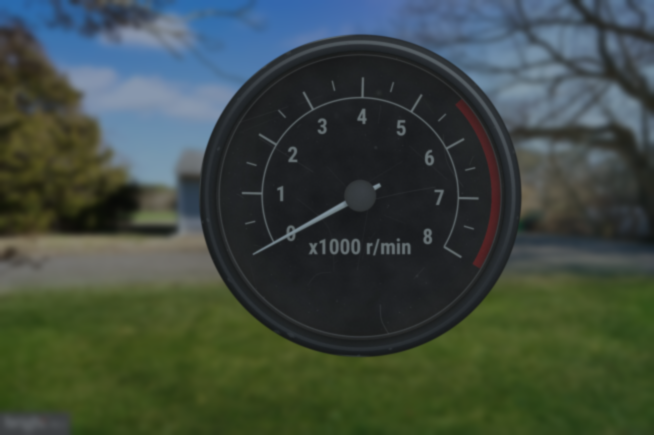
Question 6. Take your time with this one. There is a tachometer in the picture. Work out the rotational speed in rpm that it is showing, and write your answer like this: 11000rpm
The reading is 0rpm
